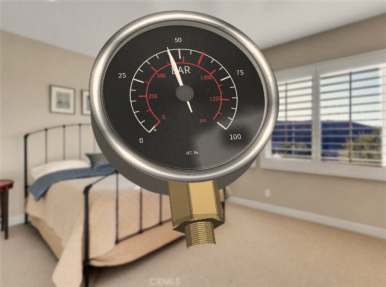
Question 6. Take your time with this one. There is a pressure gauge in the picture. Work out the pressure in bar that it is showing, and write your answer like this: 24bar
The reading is 45bar
